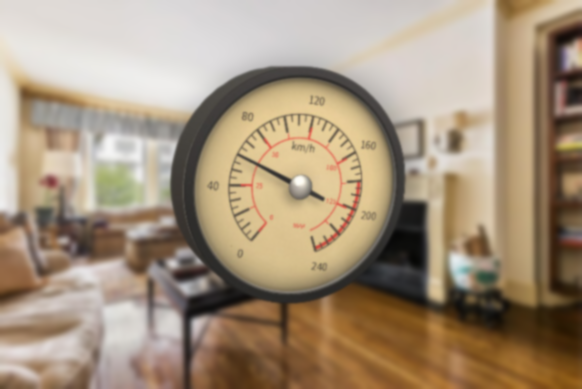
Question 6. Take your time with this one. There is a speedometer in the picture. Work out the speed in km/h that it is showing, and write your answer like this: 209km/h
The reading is 60km/h
